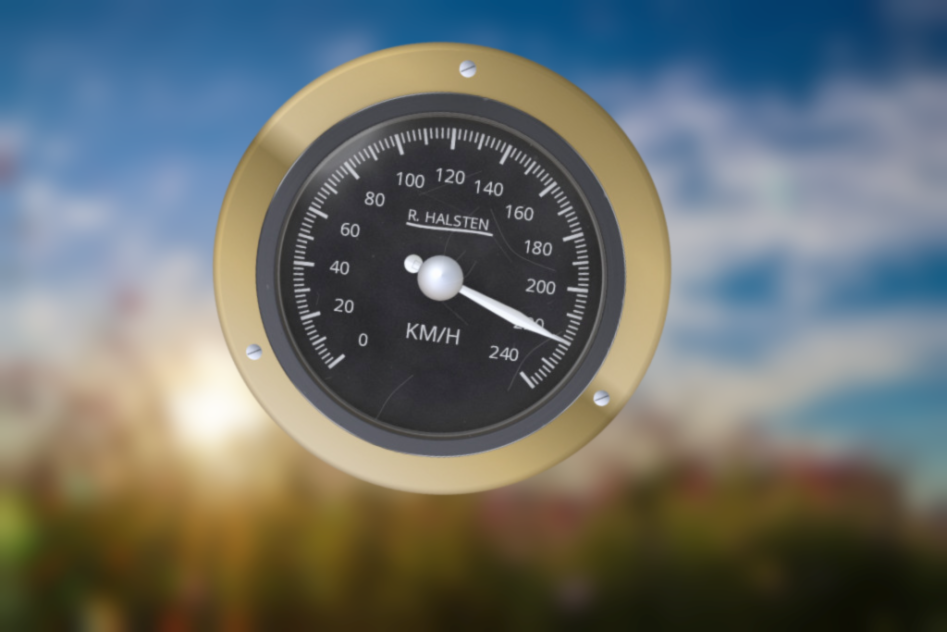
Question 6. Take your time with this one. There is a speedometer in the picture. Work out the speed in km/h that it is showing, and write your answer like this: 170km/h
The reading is 220km/h
